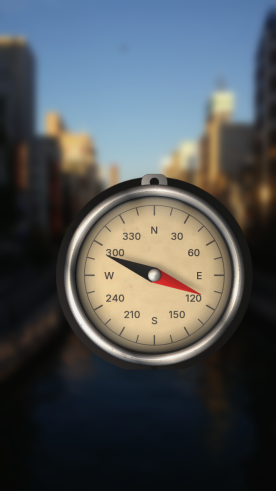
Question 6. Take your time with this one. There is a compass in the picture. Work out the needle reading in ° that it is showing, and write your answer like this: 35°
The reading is 112.5°
